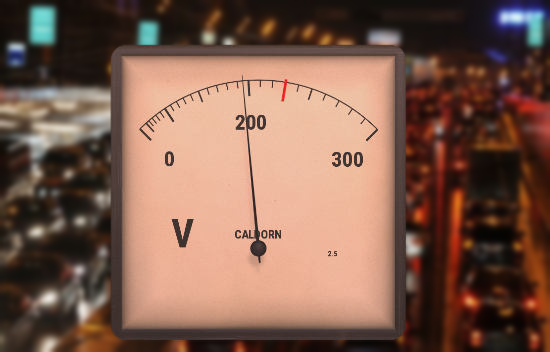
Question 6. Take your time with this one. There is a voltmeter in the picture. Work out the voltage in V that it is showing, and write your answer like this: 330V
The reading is 195V
